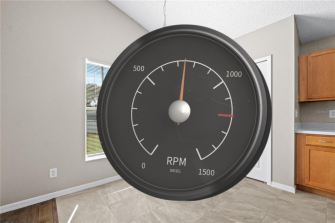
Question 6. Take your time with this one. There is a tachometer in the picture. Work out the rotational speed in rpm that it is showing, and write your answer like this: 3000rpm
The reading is 750rpm
